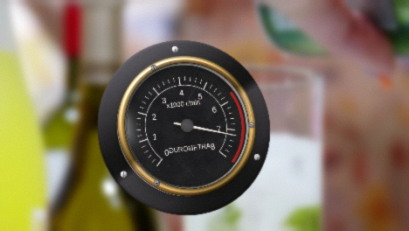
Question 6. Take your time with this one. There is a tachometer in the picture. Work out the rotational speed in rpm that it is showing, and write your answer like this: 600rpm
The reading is 7200rpm
